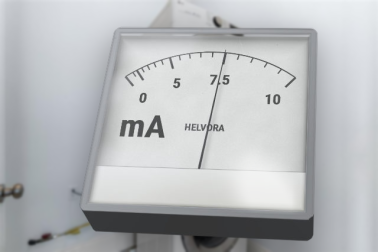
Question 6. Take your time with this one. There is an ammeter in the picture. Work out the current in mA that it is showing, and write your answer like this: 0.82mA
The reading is 7.5mA
